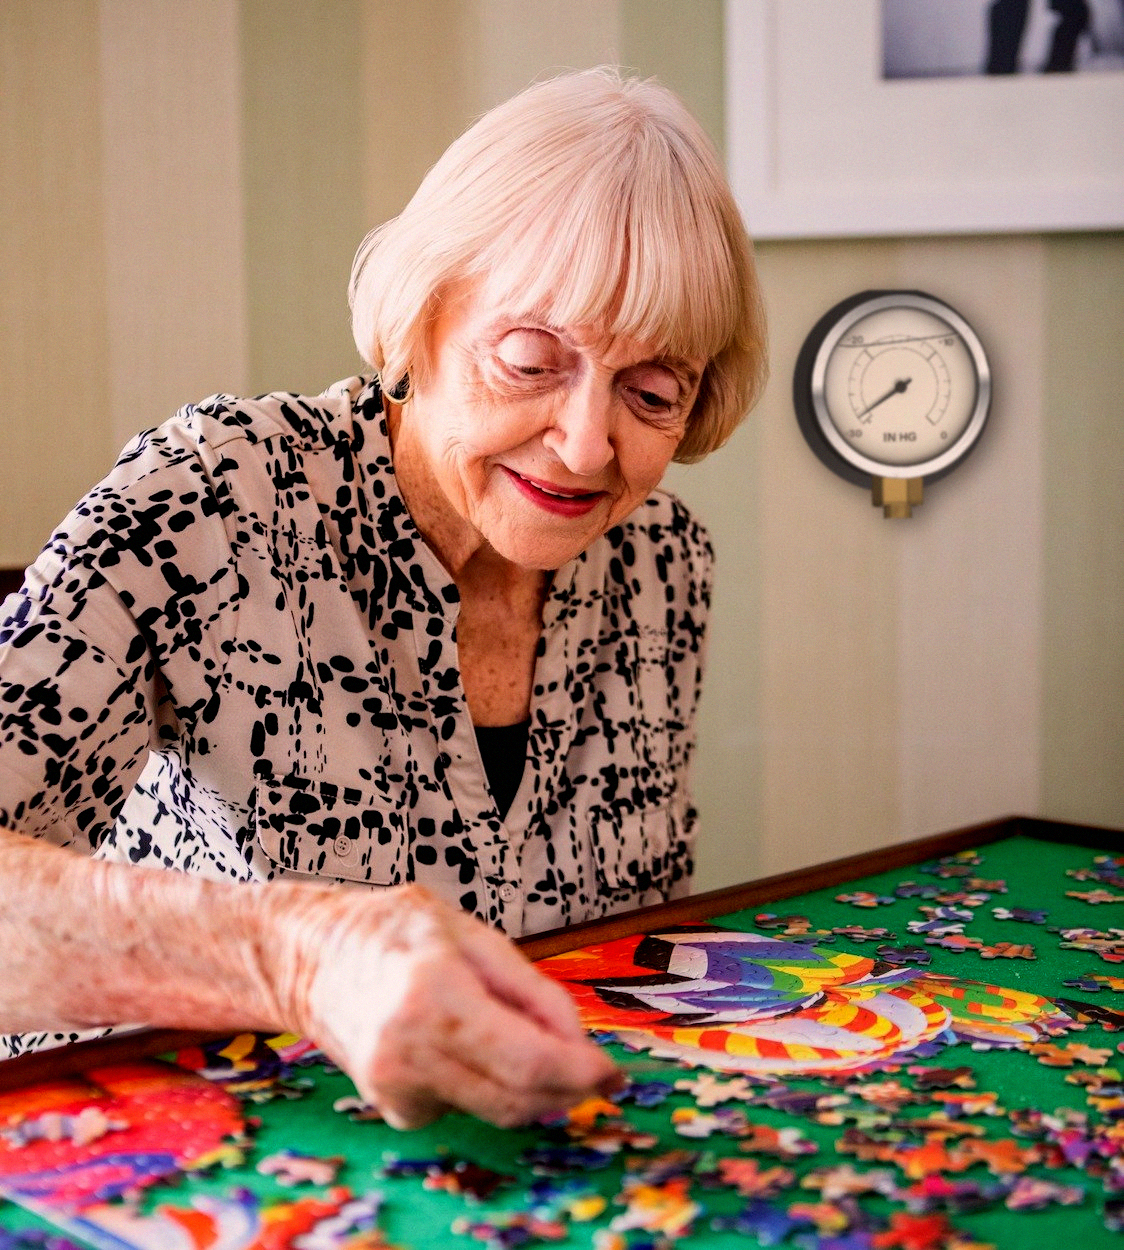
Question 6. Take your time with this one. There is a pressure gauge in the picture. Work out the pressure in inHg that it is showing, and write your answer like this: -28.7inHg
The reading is -29inHg
